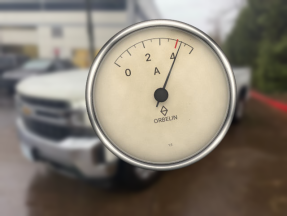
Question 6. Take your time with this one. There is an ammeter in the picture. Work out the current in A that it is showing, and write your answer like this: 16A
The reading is 4.25A
